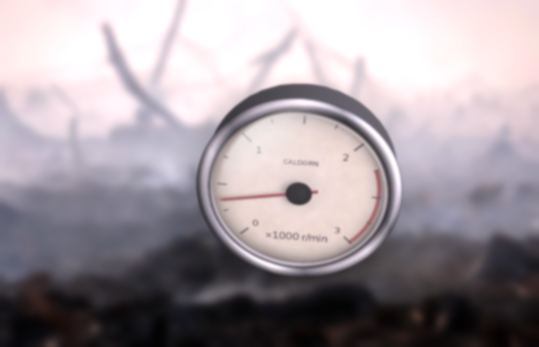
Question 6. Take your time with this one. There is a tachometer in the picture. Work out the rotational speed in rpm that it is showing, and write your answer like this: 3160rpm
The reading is 375rpm
